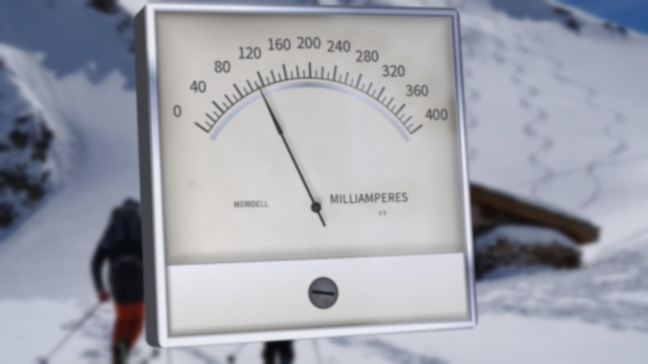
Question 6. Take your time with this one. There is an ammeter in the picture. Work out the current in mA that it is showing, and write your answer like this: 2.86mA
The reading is 110mA
